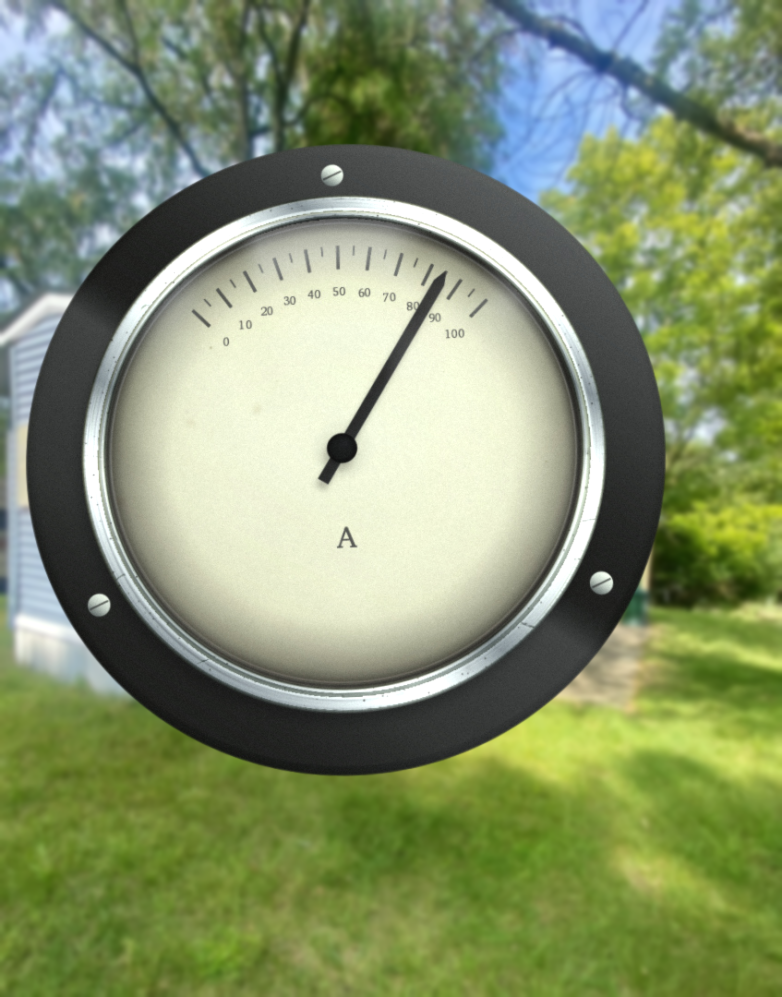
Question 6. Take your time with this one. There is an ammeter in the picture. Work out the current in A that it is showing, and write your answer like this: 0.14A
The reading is 85A
